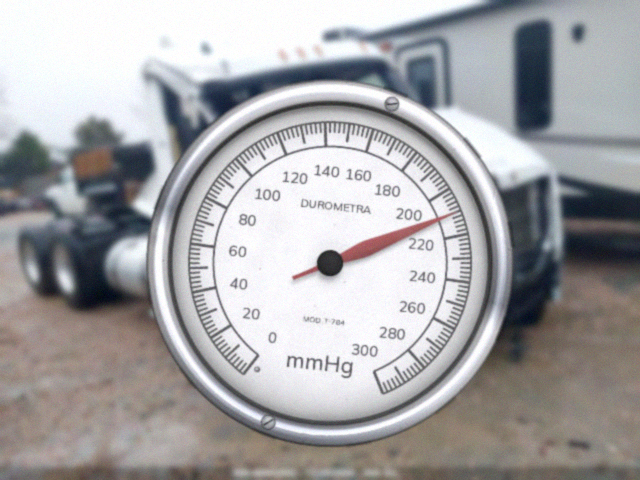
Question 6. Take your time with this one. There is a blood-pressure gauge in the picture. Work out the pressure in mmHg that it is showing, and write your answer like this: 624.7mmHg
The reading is 210mmHg
